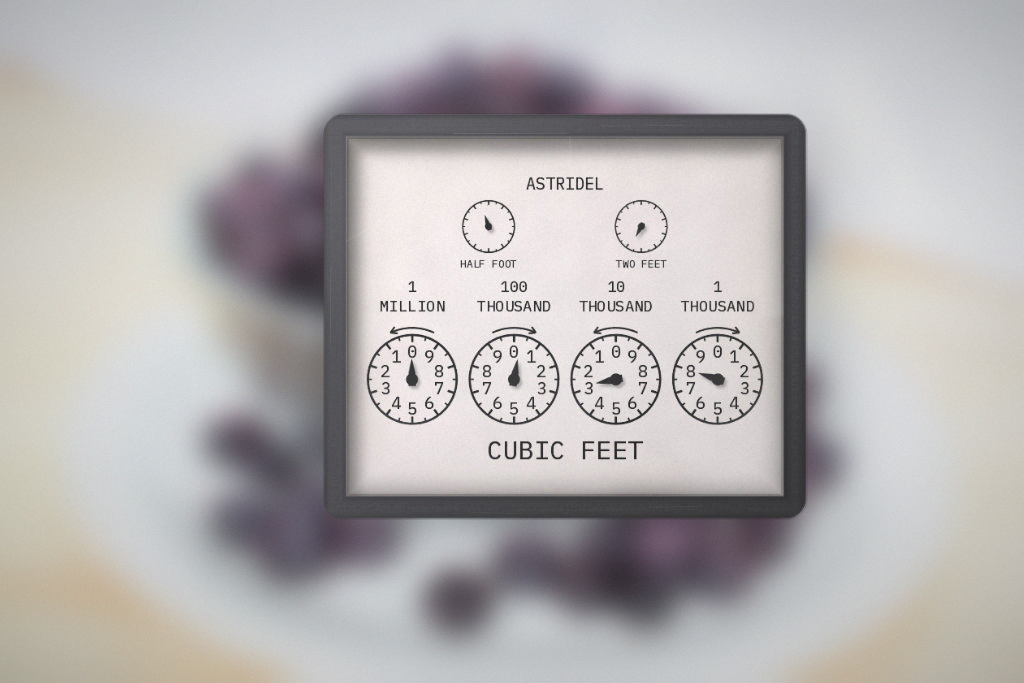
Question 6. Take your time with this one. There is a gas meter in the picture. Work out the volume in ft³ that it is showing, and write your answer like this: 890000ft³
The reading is 2800ft³
